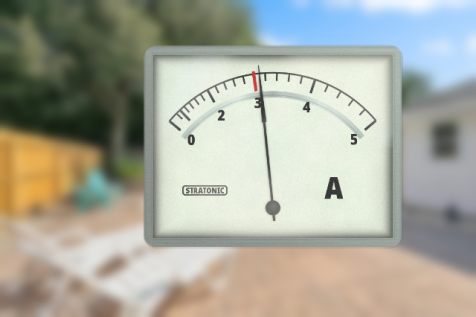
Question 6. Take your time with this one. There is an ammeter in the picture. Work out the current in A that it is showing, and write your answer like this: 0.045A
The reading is 3.1A
